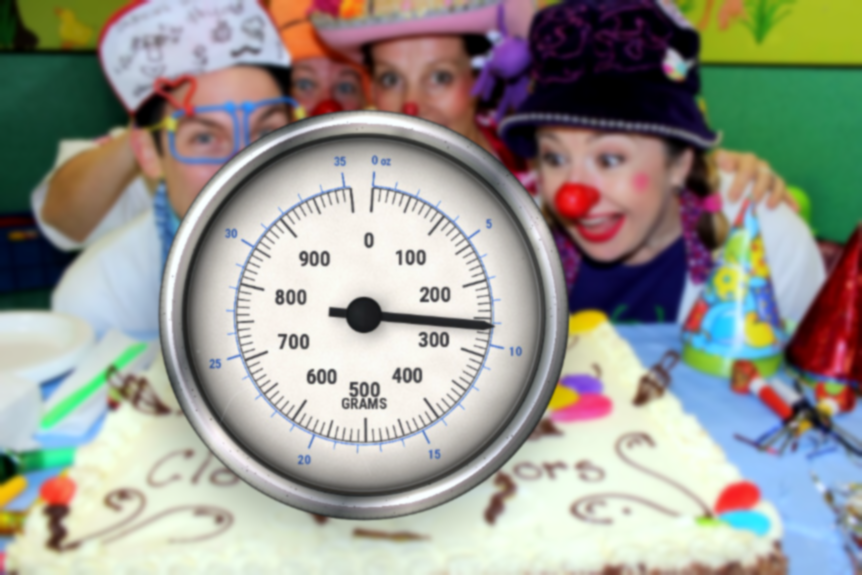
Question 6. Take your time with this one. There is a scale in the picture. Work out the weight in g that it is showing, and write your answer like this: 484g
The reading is 260g
